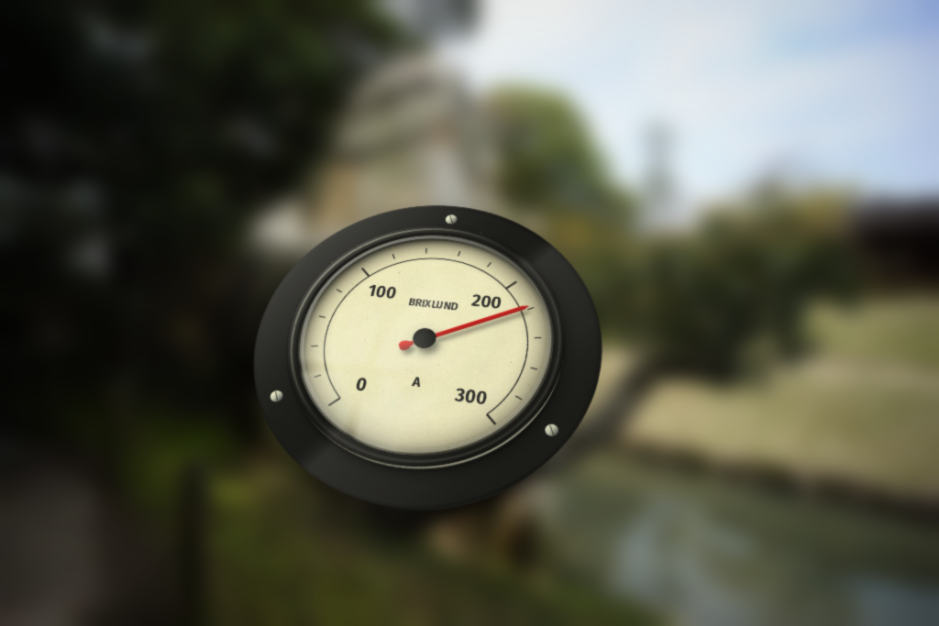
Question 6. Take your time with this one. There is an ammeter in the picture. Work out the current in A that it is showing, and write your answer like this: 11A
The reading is 220A
